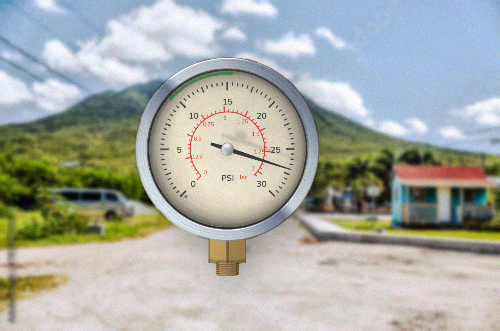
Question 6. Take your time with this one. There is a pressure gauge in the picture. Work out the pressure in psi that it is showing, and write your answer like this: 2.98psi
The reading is 27psi
